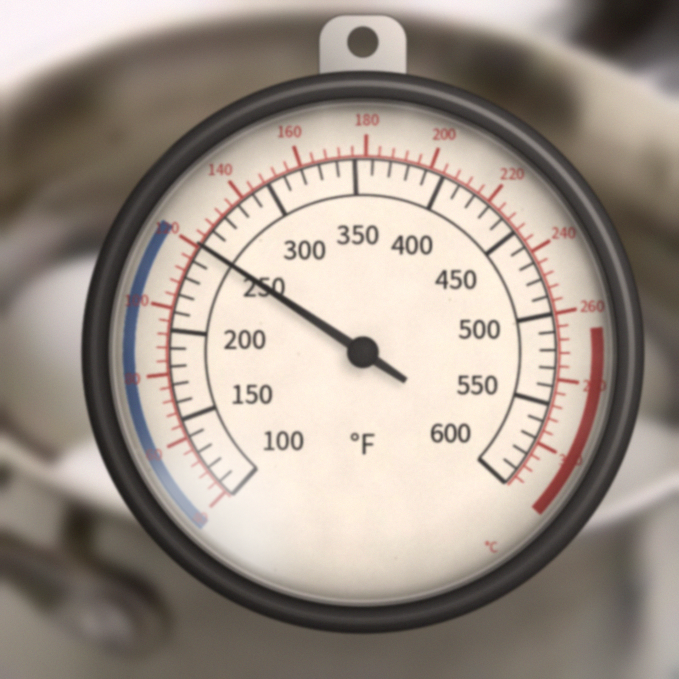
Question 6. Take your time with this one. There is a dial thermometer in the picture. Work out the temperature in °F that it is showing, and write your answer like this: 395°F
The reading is 250°F
